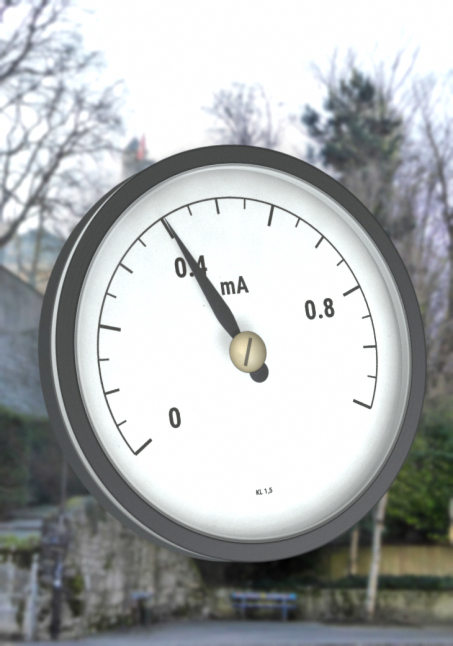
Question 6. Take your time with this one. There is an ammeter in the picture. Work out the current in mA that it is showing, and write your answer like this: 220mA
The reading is 0.4mA
